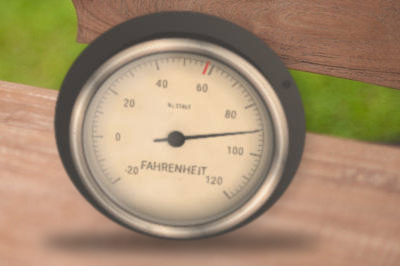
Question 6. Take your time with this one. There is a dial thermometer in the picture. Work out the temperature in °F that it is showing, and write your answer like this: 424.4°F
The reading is 90°F
